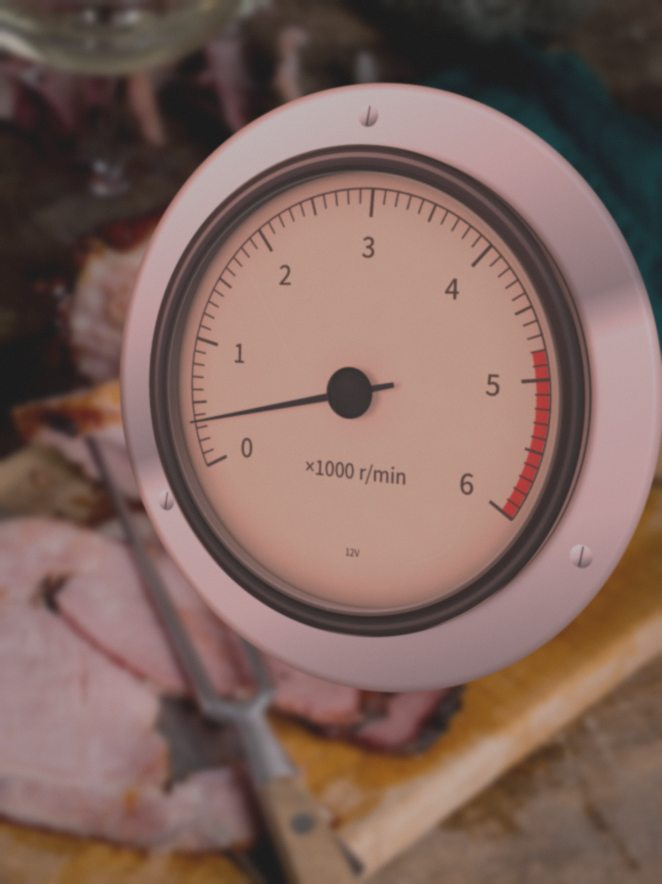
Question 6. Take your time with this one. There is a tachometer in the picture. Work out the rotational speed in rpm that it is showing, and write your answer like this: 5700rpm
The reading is 350rpm
